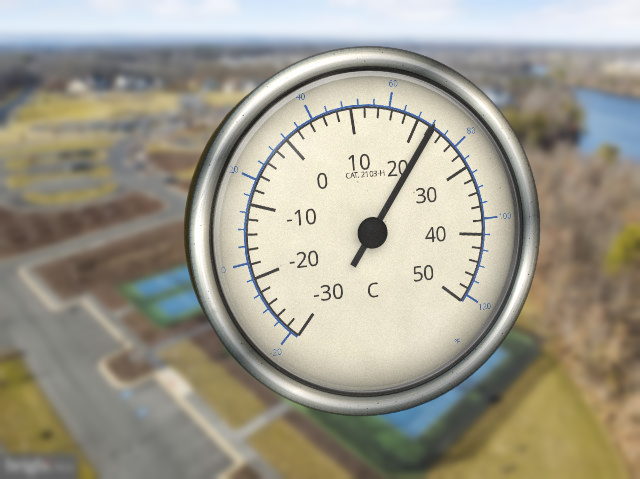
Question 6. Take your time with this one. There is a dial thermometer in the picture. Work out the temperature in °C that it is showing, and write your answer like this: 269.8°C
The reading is 22°C
